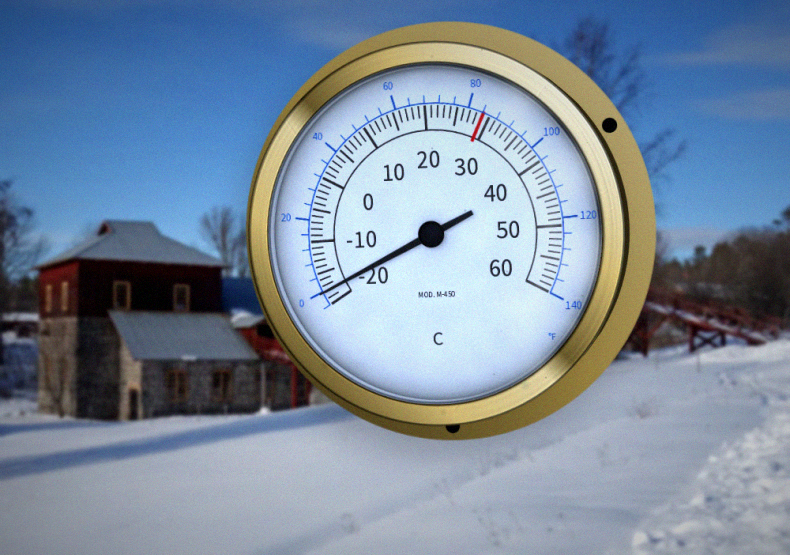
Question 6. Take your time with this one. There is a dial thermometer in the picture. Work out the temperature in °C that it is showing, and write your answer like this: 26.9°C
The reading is -18°C
